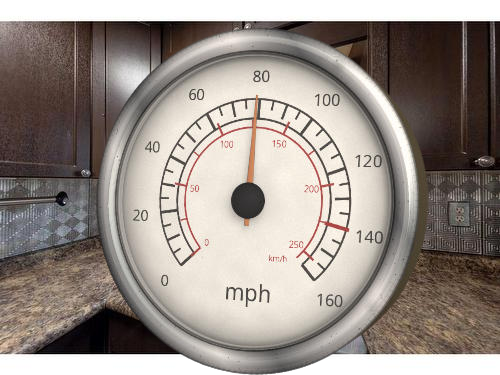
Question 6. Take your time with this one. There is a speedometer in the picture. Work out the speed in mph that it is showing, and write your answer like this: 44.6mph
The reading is 80mph
